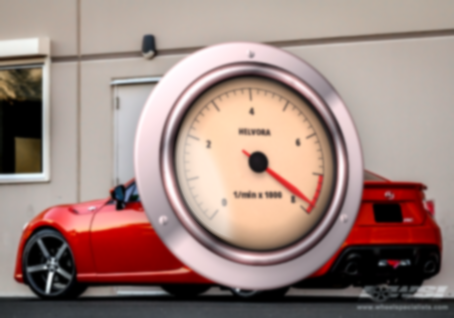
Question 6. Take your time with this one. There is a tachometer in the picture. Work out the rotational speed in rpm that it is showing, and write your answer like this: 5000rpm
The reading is 7800rpm
